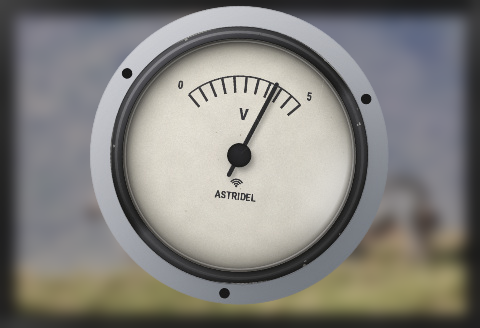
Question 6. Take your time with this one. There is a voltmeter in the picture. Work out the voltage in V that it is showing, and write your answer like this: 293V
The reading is 3.75V
